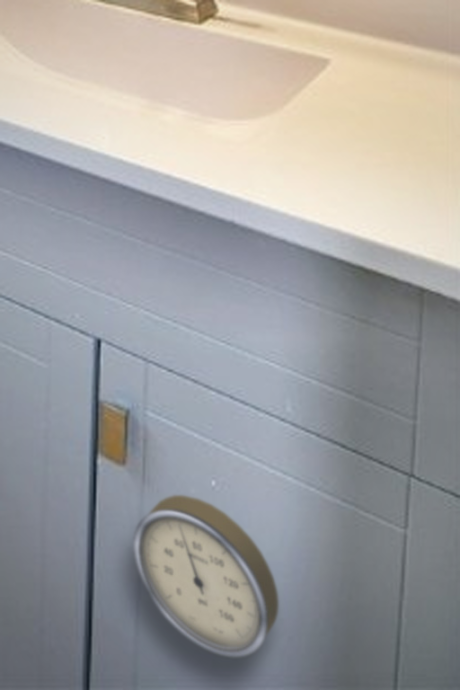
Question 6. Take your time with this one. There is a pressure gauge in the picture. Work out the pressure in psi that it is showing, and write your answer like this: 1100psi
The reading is 70psi
